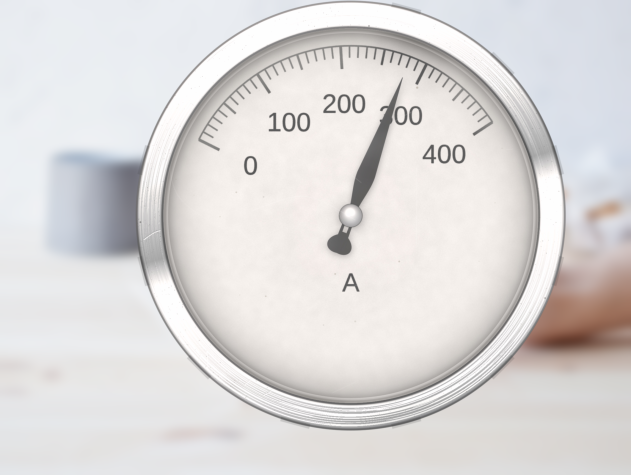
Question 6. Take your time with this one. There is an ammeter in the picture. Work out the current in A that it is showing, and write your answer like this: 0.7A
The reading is 280A
